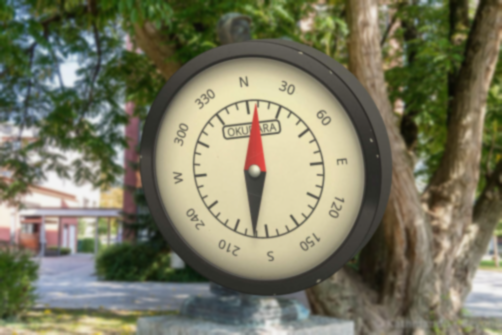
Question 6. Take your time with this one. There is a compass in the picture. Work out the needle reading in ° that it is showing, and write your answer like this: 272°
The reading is 10°
